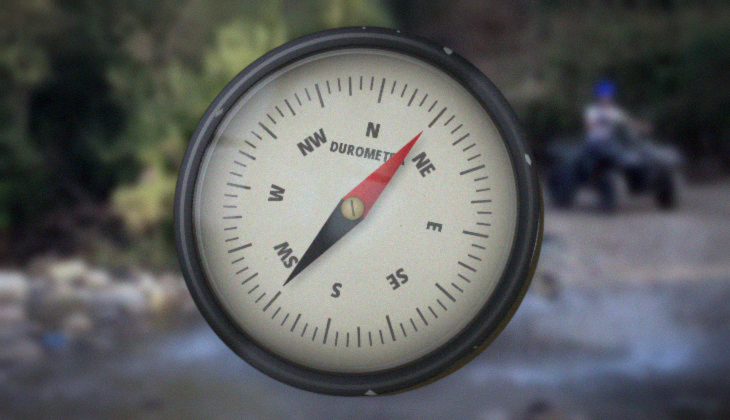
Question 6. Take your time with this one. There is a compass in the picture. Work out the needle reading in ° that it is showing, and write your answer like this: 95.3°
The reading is 30°
